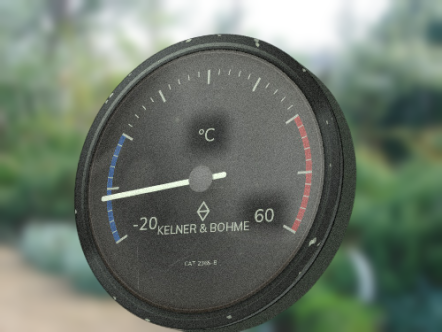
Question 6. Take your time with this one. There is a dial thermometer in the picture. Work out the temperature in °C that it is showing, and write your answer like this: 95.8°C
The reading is -12°C
